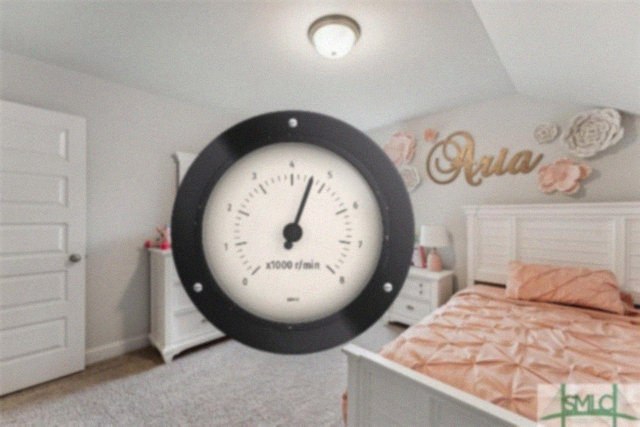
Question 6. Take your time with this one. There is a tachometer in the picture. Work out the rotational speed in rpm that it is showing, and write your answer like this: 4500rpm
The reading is 4600rpm
